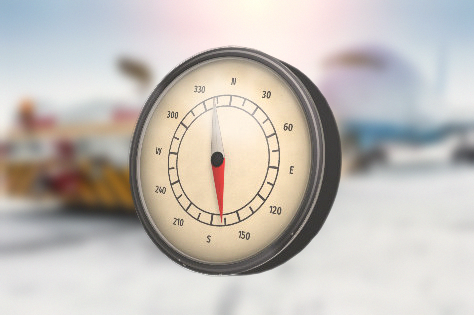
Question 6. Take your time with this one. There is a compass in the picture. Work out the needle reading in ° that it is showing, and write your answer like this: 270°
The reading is 165°
